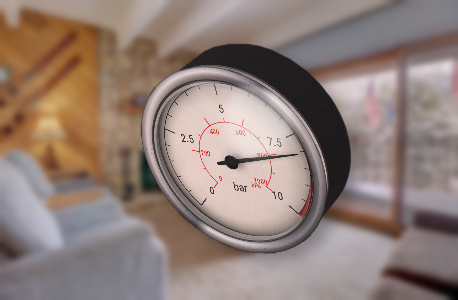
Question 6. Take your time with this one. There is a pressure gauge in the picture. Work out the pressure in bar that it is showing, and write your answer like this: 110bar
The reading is 8bar
